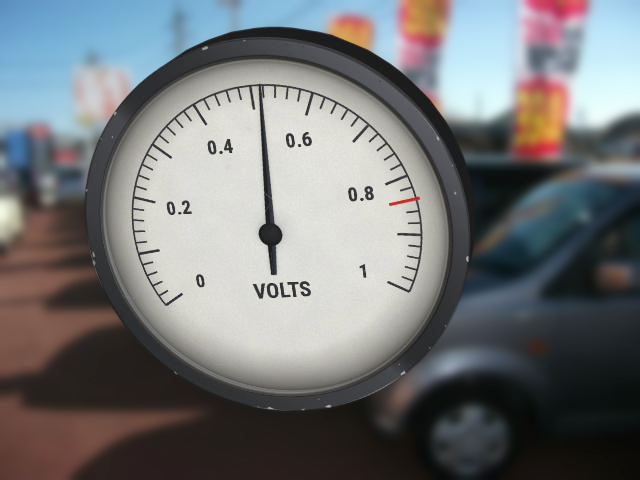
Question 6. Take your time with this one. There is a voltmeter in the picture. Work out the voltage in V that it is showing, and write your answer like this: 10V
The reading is 0.52V
